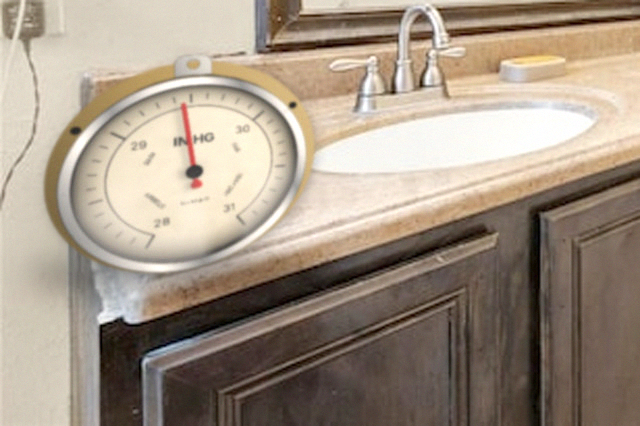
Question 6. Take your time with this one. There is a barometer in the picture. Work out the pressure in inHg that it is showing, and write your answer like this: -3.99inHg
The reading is 29.45inHg
